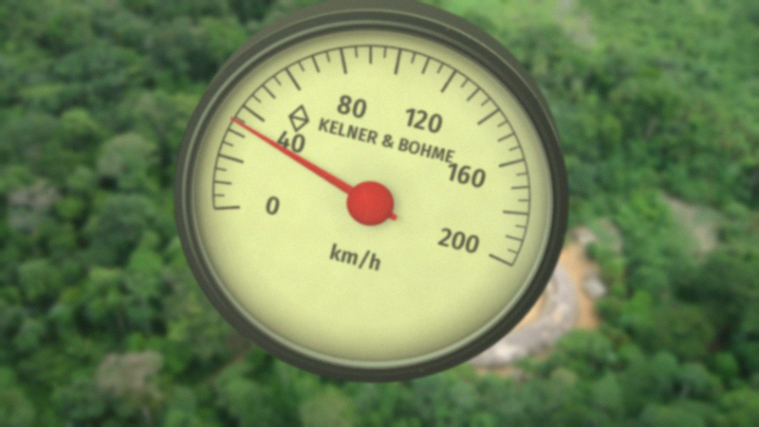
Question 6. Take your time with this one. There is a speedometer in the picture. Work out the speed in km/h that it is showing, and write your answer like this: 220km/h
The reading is 35km/h
